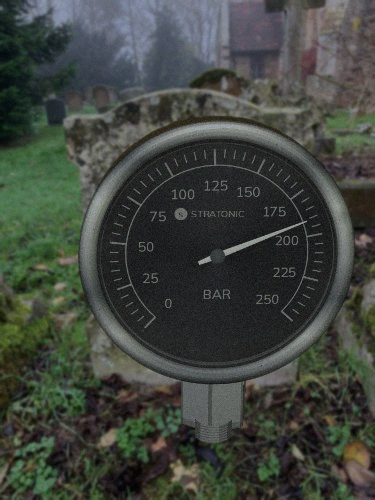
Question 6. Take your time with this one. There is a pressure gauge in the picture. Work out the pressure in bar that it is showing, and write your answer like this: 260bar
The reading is 190bar
